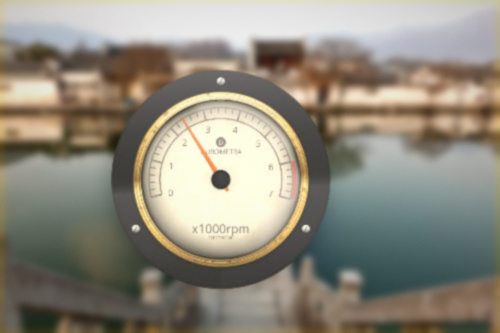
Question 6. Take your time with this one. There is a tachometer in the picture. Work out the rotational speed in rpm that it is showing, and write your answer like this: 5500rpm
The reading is 2400rpm
